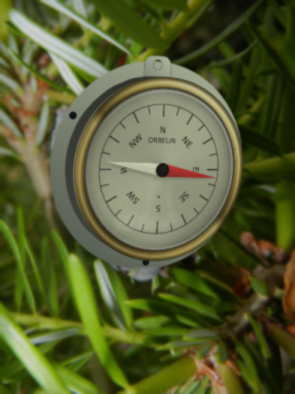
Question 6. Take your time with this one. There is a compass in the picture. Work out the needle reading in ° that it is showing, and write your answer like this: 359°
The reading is 97.5°
